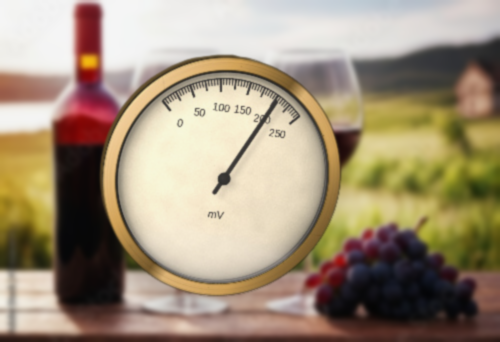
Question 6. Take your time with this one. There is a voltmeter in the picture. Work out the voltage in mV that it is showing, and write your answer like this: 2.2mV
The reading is 200mV
